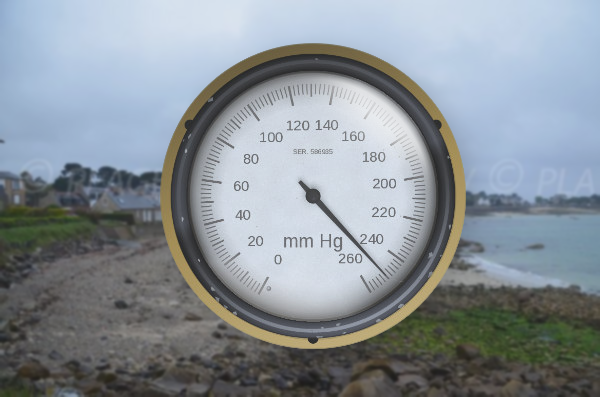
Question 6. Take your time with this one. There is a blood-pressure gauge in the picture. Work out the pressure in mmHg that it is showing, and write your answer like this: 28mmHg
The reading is 250mmHg
